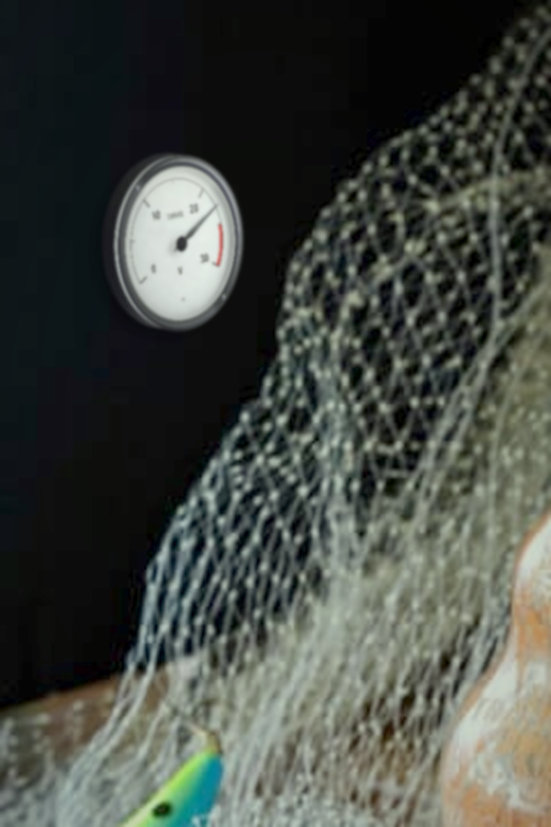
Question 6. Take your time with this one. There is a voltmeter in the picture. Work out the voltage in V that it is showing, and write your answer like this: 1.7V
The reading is 22.5V
